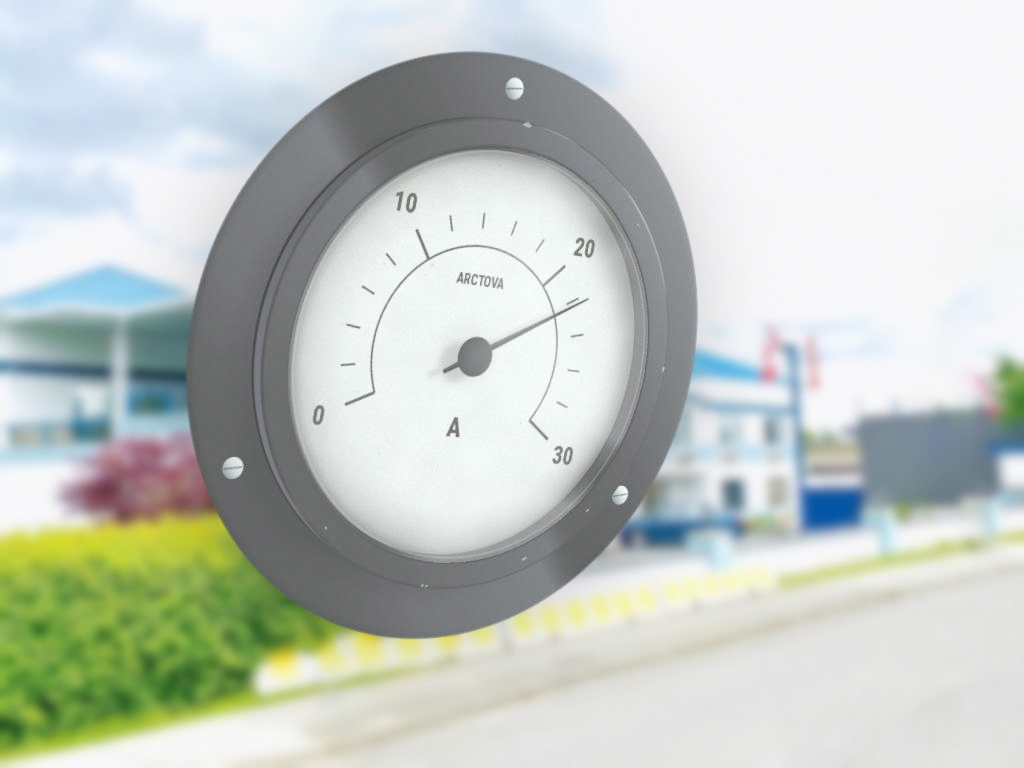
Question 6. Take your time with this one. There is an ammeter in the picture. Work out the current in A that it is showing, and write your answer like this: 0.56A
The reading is 22A
